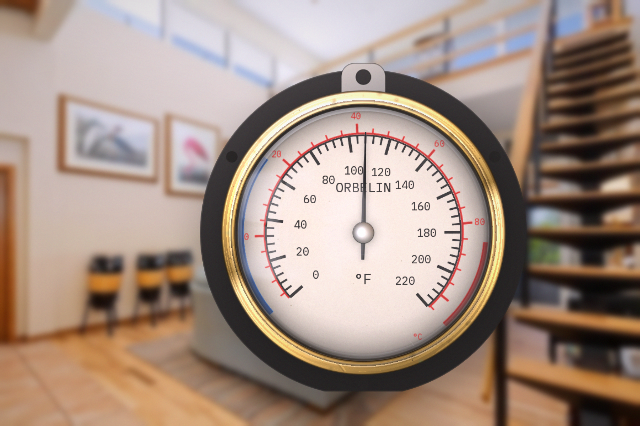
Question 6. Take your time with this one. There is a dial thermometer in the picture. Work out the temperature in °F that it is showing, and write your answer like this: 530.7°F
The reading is 108°F
